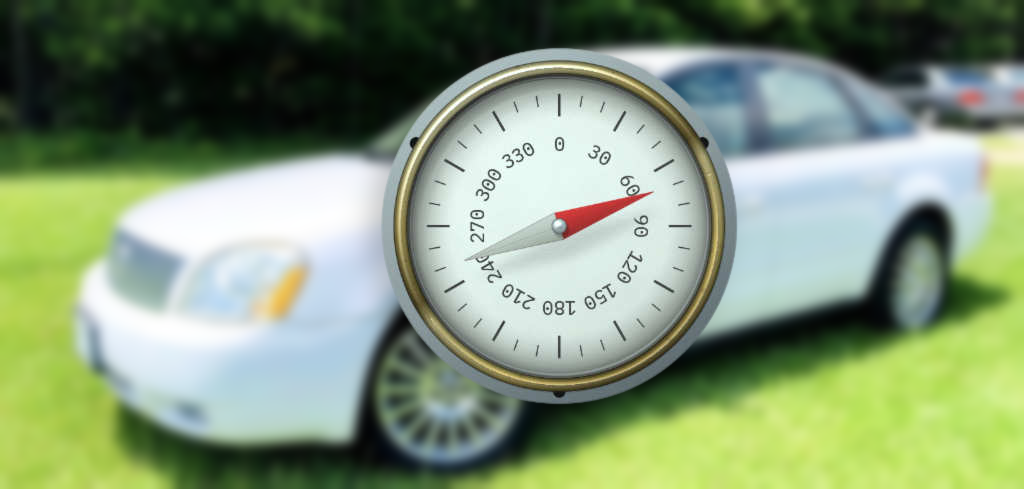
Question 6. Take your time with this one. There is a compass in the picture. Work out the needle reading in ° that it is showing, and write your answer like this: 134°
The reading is 70°
